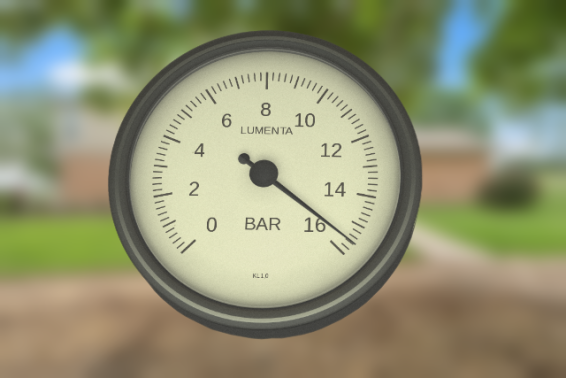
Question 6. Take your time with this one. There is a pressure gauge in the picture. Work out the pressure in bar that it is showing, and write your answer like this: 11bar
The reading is 15.6bar
